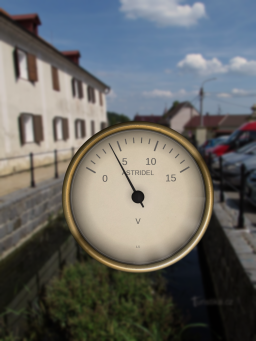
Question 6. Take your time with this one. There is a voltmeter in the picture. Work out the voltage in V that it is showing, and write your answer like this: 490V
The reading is 4V
